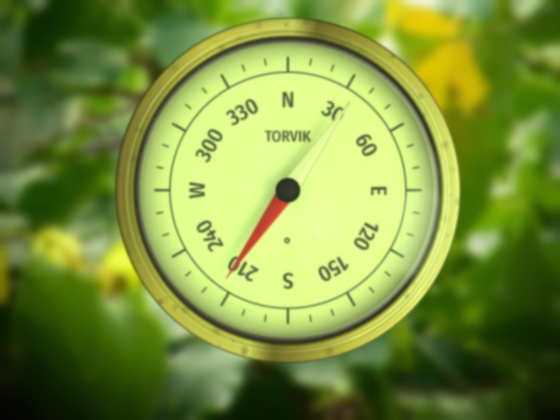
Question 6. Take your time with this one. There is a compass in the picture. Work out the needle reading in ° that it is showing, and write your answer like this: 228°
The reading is 215°
